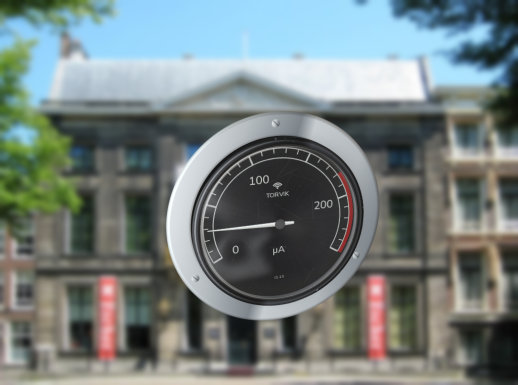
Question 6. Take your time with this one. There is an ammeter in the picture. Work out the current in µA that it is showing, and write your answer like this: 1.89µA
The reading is 30µA
